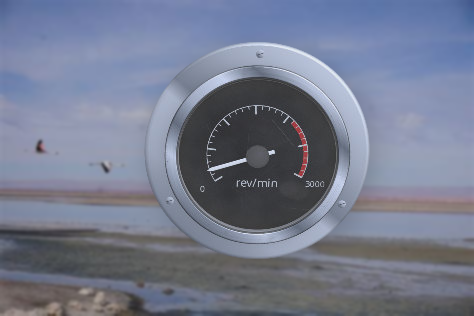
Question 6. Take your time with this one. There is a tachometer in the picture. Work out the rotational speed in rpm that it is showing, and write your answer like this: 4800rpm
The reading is 200rpm
